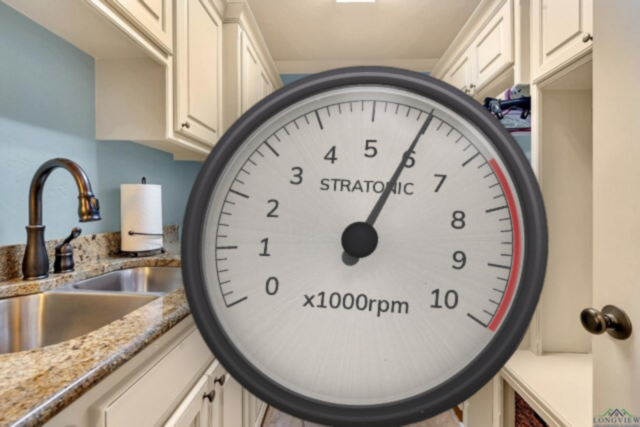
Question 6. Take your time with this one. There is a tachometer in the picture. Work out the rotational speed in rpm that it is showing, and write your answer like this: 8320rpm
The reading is 6000rpm
